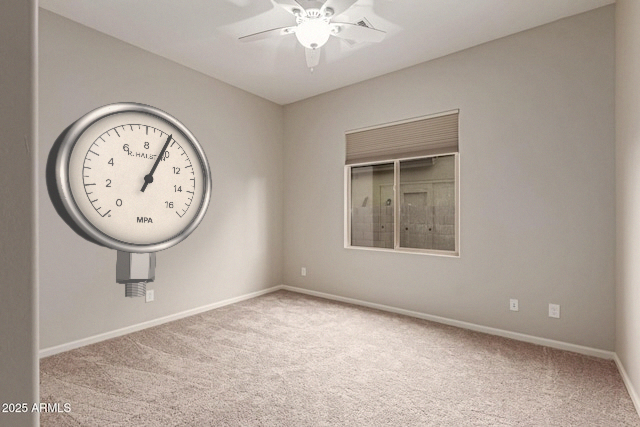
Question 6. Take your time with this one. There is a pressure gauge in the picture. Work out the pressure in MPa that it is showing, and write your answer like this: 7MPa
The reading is 9.5MPa
